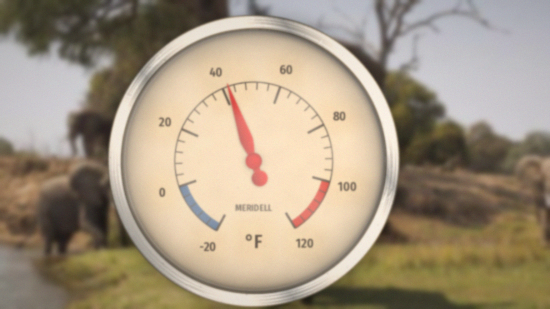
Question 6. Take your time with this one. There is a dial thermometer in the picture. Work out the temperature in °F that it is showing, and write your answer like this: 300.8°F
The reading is 42°F
